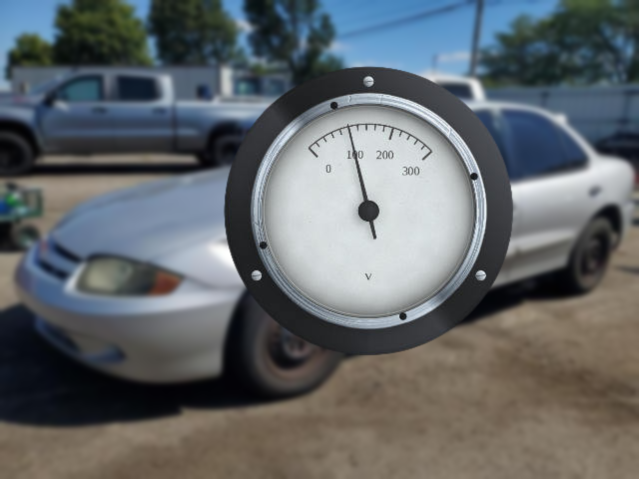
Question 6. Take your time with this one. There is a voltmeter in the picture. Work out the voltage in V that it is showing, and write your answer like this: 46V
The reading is 100V
